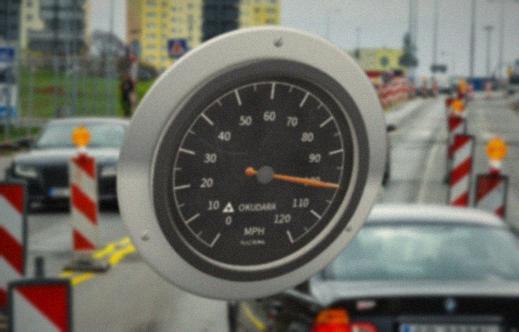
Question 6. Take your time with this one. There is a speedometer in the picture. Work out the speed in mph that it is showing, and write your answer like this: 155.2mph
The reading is 100mph
